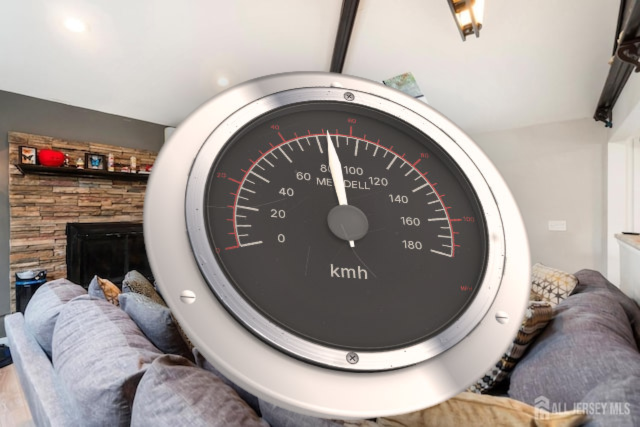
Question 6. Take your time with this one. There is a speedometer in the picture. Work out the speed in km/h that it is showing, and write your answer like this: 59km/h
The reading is 85km/h
